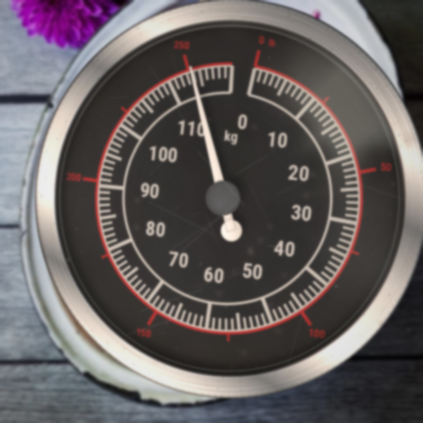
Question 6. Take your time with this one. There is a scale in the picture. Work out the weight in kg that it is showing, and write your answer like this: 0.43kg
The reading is 114kg
